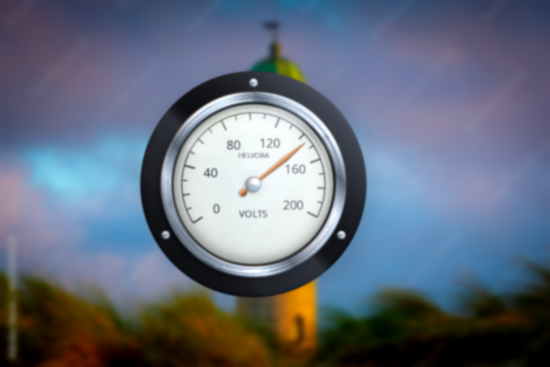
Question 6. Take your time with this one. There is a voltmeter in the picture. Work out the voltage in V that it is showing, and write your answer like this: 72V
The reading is 145V
